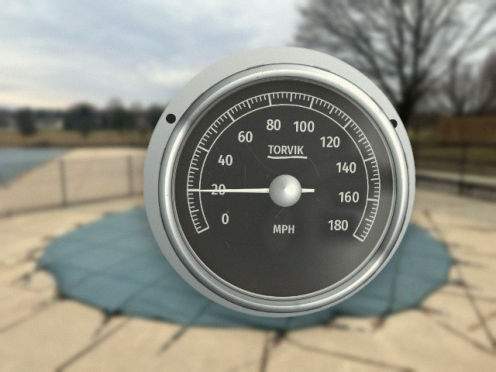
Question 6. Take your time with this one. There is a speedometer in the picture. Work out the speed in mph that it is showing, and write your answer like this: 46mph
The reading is 20mph
